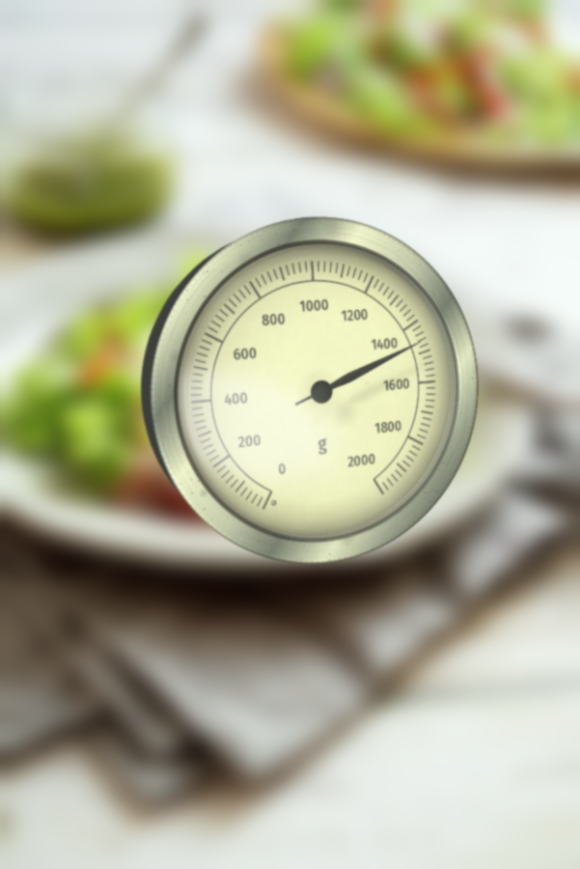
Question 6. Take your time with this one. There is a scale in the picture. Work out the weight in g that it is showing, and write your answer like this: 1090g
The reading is 1460g
